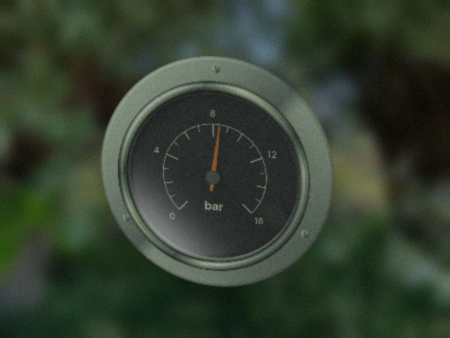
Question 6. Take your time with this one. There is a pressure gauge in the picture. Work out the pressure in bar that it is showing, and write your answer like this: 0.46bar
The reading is 8.5bar
